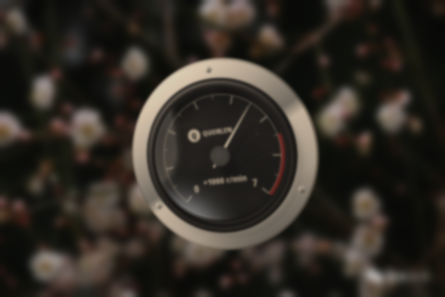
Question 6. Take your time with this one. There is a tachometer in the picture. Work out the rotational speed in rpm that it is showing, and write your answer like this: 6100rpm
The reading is 4500rpm
